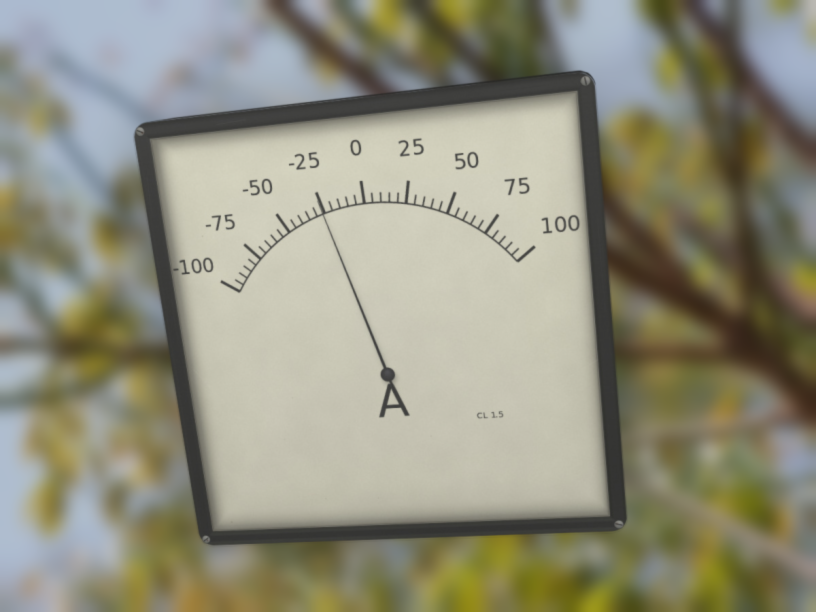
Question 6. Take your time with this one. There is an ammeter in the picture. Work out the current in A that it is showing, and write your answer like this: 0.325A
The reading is -25A
